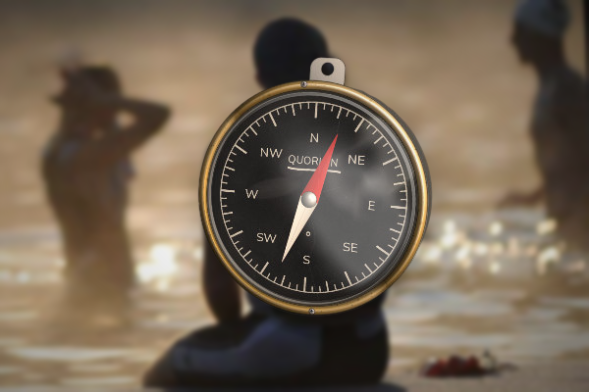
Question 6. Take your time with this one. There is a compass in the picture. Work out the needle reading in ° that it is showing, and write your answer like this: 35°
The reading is 20°
